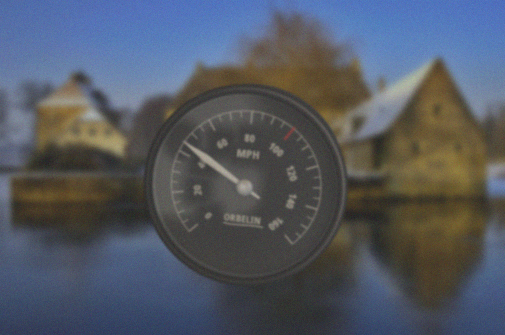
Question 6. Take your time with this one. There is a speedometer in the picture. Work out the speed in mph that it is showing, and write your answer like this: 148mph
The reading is 45mph
